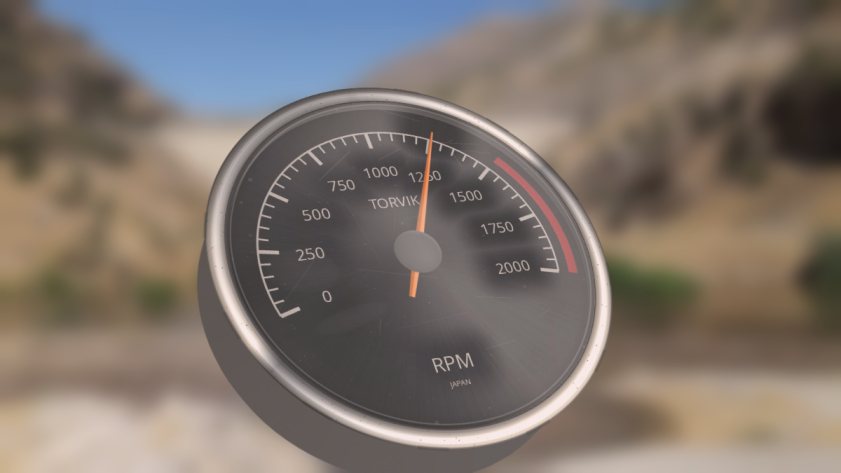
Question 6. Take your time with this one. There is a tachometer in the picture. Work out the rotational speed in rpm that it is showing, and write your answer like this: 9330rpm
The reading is 1250rpm
